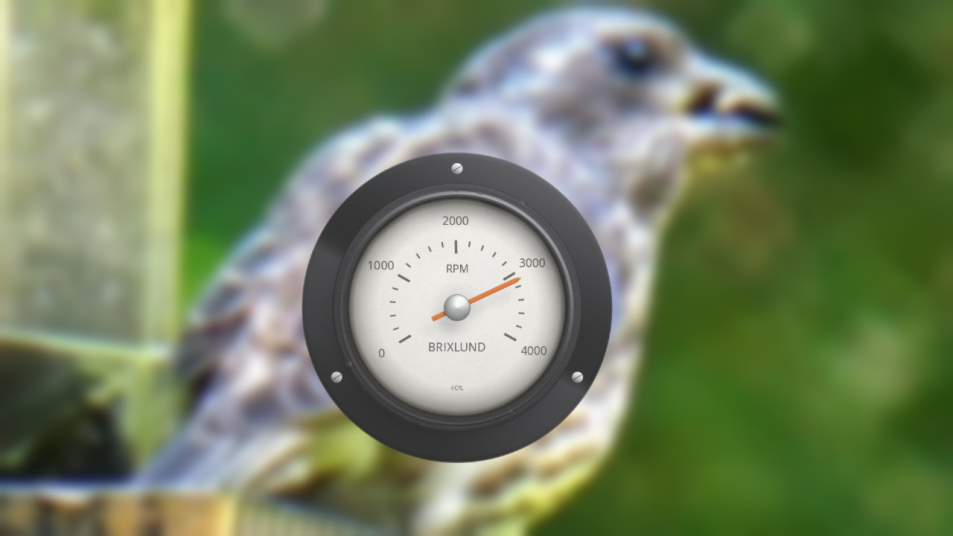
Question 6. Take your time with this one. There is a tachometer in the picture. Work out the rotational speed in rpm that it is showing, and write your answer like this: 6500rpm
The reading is 3100rpm
